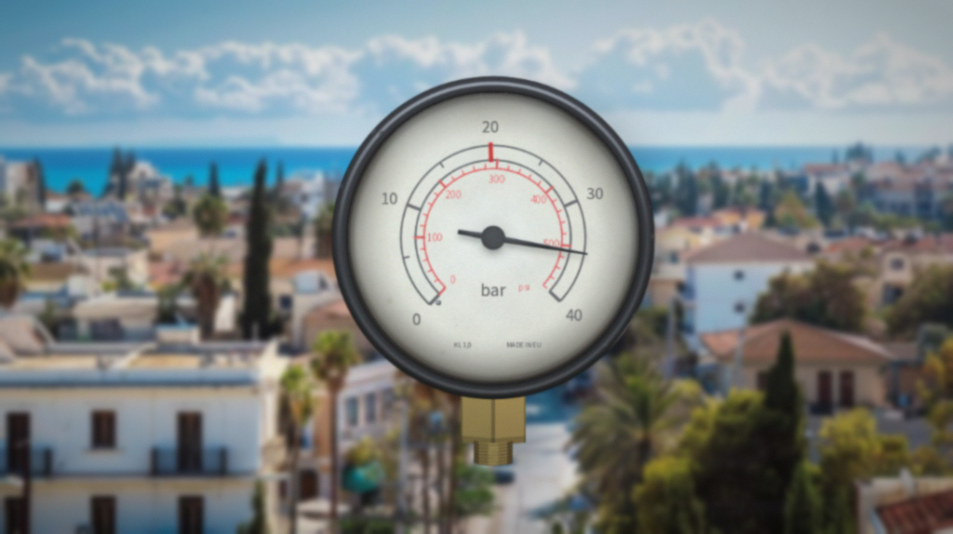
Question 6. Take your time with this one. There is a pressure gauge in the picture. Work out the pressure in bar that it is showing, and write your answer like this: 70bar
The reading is 35bar
